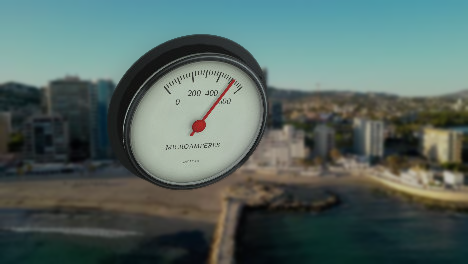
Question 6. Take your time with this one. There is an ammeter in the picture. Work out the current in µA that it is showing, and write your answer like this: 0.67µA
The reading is 500µA
